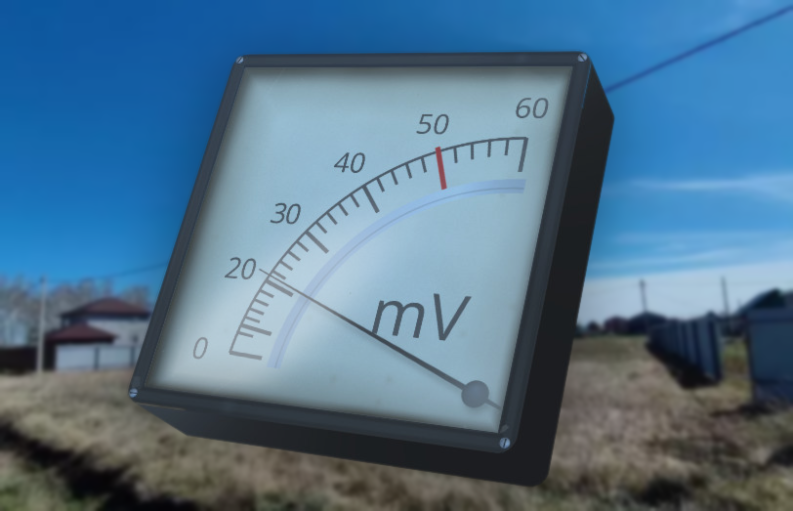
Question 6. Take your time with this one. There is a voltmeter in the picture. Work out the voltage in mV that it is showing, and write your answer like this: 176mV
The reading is 21mV
